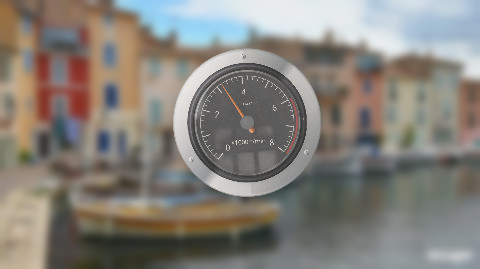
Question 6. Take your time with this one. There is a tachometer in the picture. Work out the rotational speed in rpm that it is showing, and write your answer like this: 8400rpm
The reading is 3200rpm
